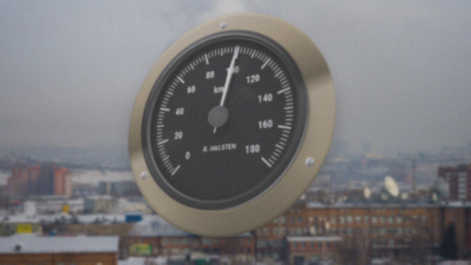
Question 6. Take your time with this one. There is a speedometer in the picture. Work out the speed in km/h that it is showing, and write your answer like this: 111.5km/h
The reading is 100km/h
